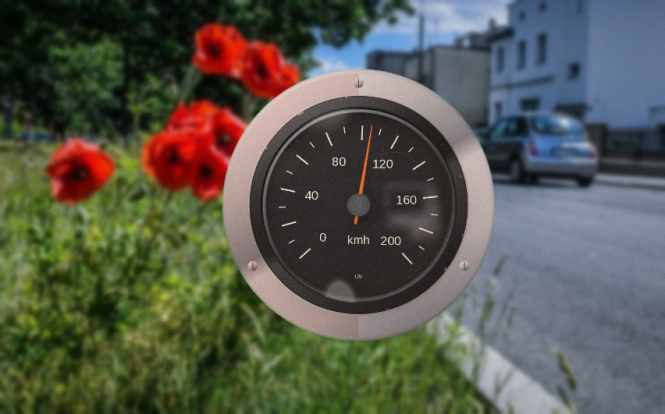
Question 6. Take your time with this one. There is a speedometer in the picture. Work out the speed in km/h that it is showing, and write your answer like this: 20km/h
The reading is 105km/h
